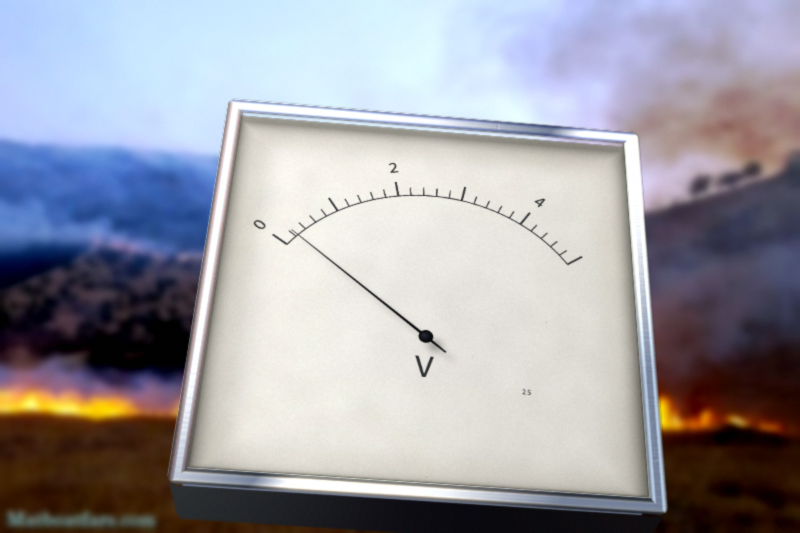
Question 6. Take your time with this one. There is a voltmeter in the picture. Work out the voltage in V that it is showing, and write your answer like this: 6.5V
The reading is 0.2V
